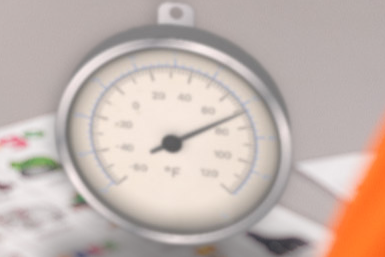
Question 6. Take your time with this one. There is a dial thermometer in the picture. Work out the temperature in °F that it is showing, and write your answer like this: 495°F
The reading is 70°F
